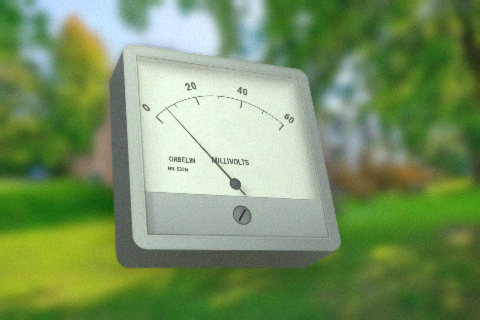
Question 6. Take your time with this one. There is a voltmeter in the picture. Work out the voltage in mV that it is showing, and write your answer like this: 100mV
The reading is 5mV
